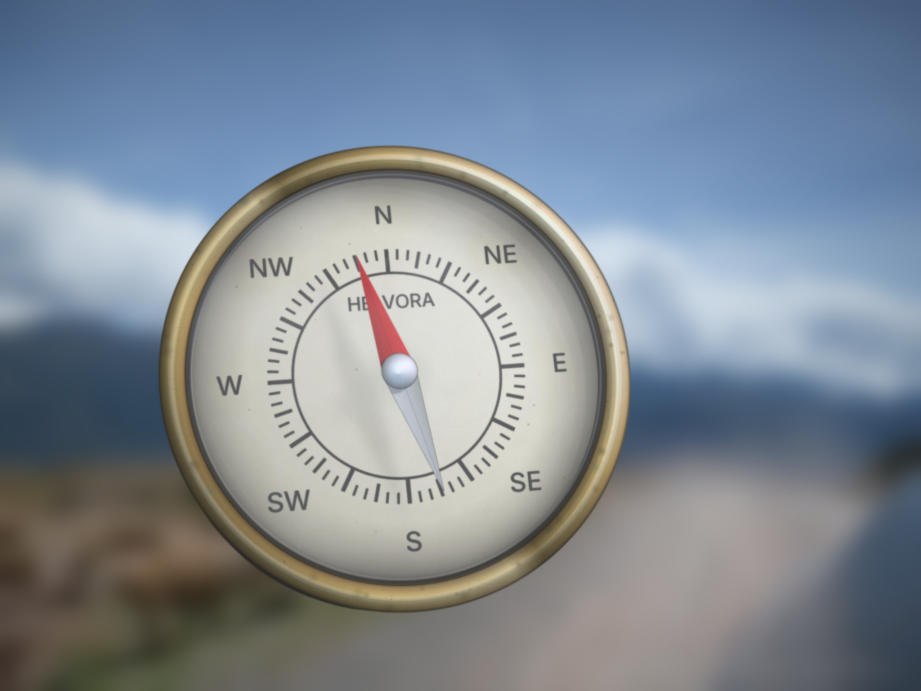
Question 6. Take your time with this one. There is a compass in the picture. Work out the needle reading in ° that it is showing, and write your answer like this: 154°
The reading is 345°
